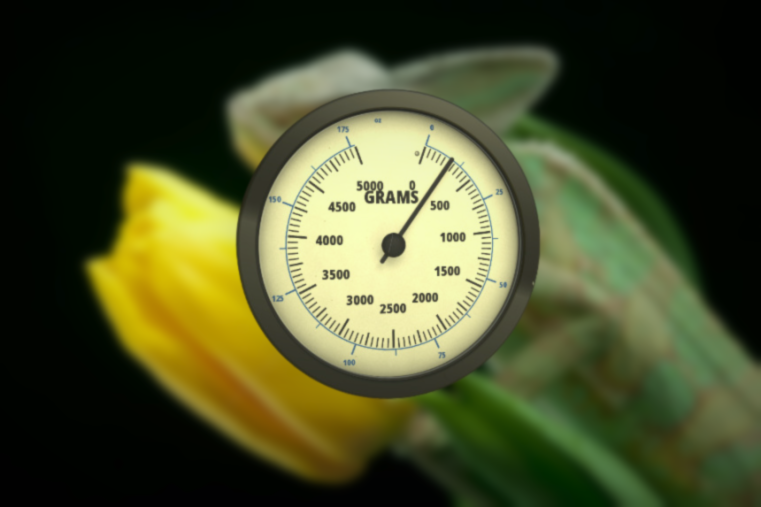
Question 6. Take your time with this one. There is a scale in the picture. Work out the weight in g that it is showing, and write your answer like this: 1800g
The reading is 250g
